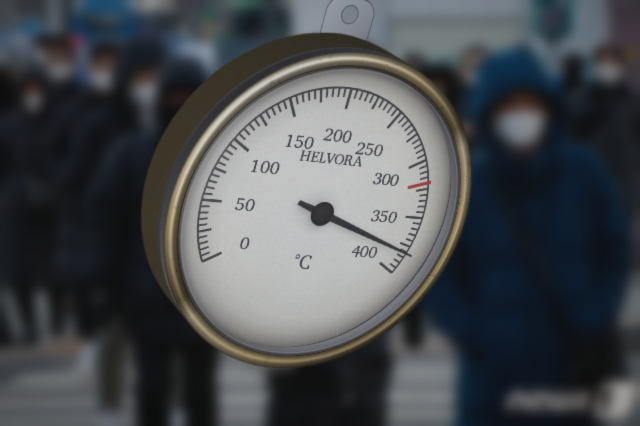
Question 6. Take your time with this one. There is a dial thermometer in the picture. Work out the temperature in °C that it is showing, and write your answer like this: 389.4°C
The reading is 380°C
